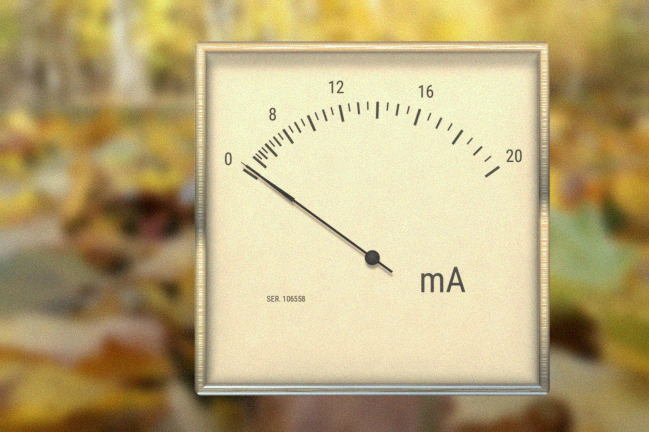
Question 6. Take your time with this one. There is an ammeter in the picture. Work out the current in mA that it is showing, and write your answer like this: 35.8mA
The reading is 2mA
